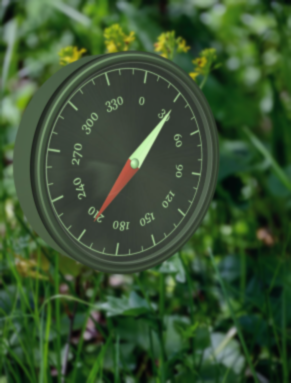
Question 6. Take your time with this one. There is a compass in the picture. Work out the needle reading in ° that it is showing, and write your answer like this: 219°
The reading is 210°
